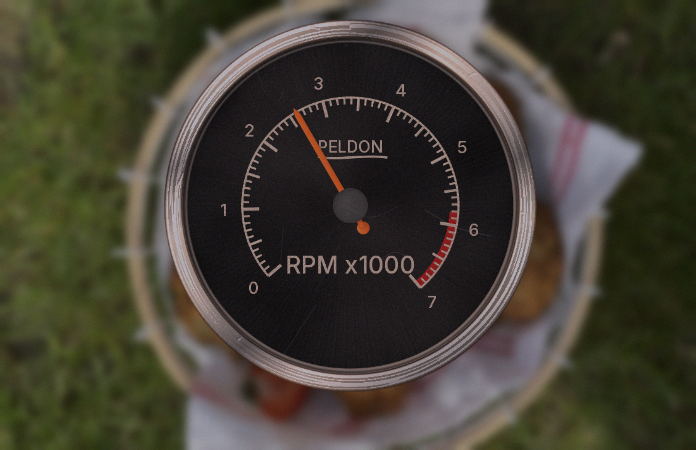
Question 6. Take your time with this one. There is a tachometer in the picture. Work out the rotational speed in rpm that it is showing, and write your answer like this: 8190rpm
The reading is 2600rpm
